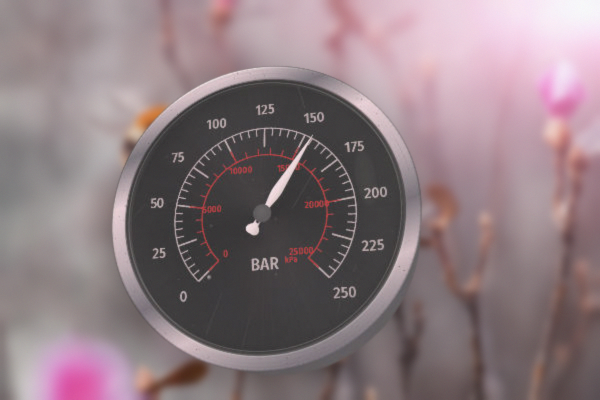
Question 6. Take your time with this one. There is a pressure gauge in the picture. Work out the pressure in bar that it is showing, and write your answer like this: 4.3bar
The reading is 155bar
